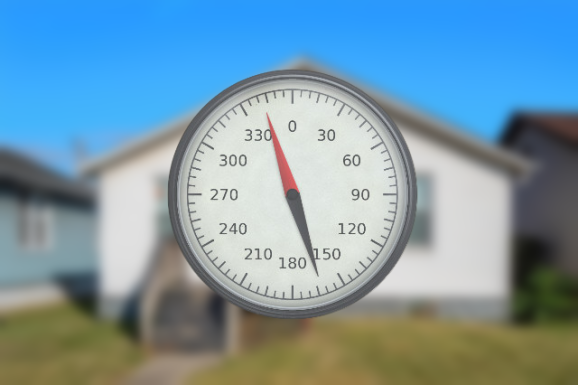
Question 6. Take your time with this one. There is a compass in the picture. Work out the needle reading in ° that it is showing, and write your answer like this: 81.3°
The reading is 342.5°
